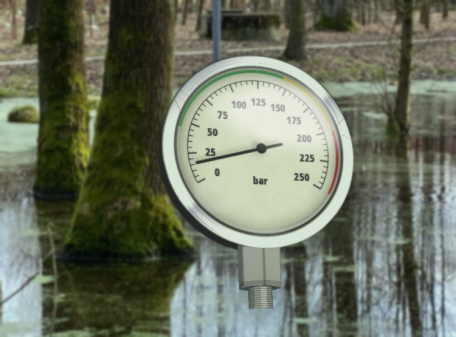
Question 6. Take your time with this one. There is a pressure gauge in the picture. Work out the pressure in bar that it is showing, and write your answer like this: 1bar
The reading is 15bar
